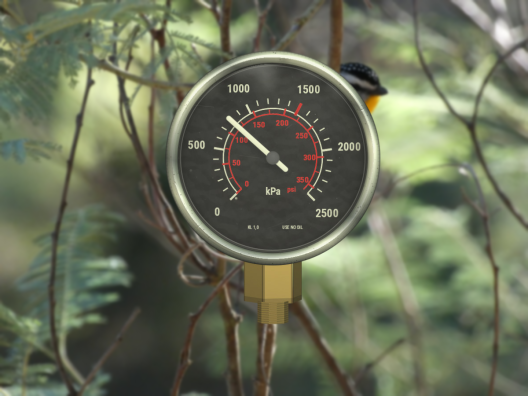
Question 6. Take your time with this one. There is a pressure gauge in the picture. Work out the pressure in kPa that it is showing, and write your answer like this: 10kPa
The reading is 800kPa
